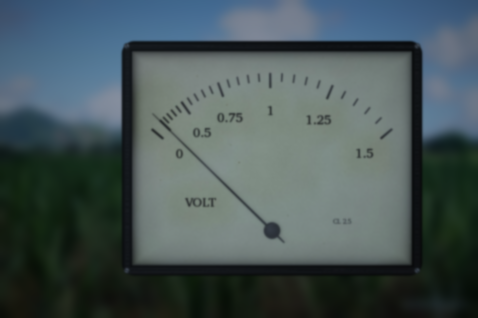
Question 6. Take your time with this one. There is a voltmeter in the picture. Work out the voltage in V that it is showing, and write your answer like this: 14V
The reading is 0.25V
